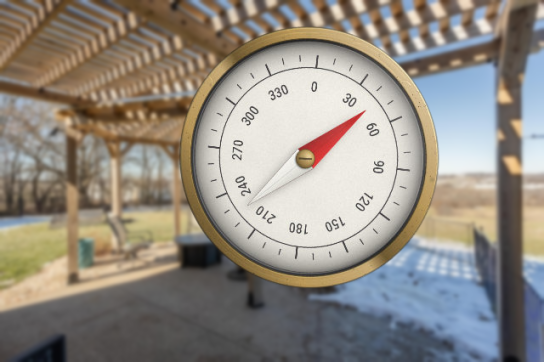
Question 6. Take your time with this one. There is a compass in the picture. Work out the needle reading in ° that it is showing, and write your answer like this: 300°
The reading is 45°
